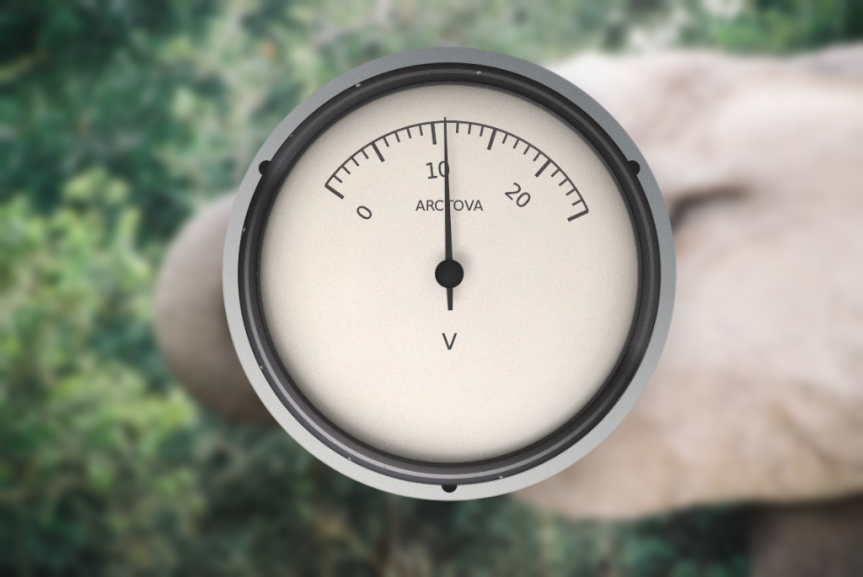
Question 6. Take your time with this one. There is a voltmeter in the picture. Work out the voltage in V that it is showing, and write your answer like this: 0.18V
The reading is 11V
